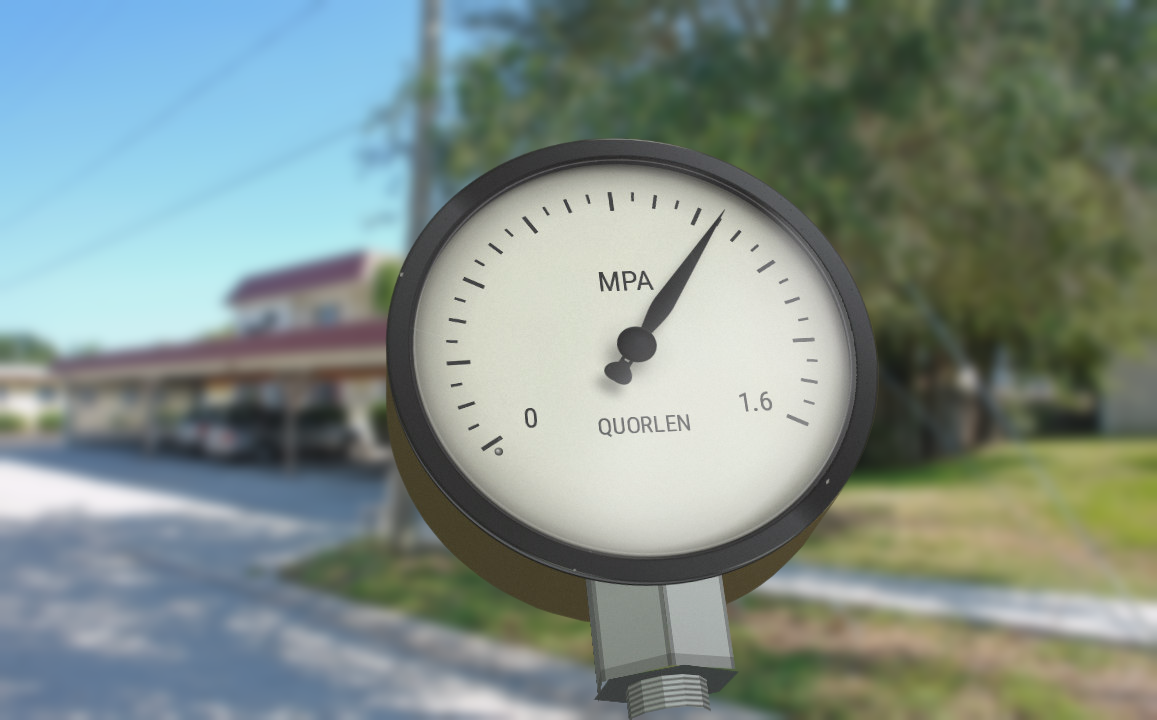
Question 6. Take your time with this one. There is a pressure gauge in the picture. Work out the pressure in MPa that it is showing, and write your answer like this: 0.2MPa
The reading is 1.05MPa
